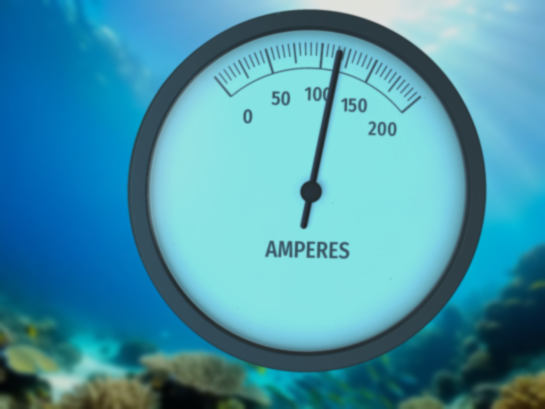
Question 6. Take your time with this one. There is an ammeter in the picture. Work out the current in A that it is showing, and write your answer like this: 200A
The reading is 115A
